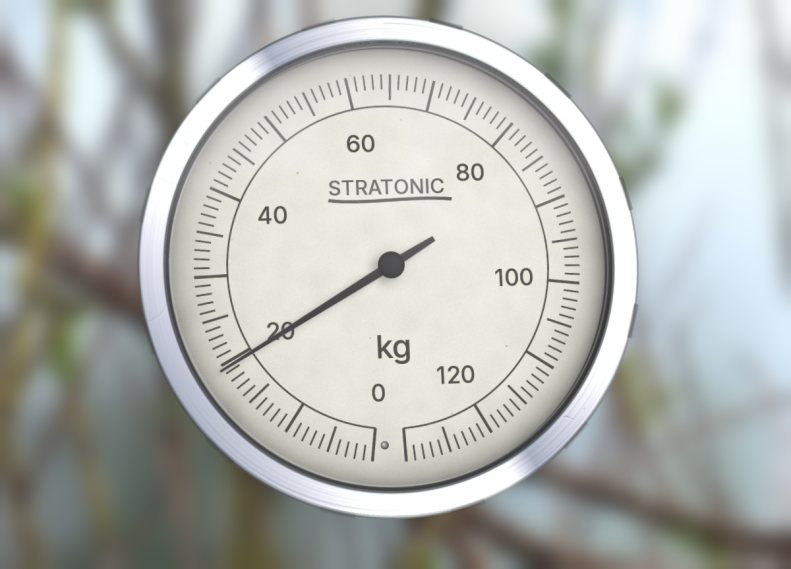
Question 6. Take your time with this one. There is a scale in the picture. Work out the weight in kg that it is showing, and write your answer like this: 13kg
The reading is 19.5kg
